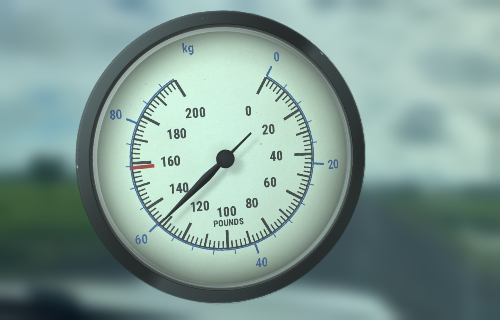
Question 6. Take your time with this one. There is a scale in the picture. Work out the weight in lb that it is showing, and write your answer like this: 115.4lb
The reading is 132lb
